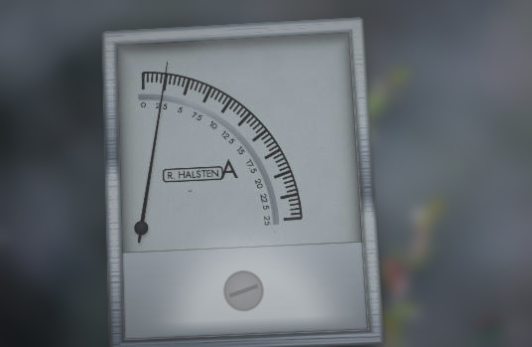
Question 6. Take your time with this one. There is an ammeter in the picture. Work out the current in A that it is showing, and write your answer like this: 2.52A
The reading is 2.5A
